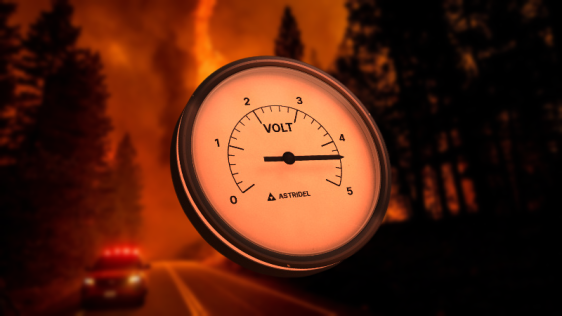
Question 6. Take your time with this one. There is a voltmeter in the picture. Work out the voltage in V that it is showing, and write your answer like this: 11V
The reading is 4.4V
